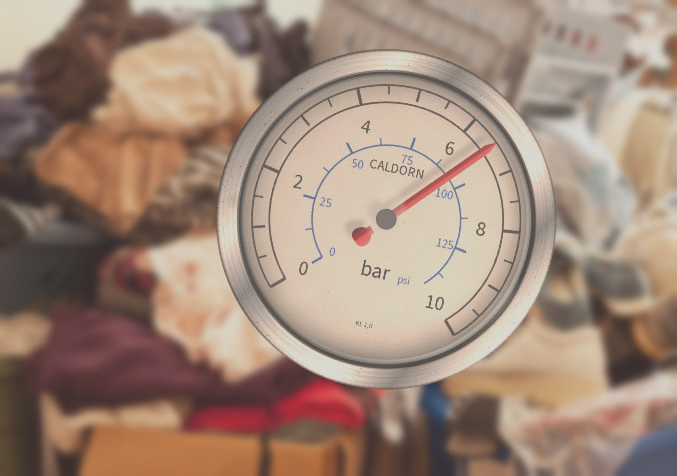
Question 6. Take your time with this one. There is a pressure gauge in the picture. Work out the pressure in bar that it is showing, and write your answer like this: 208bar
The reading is 6.5bar
